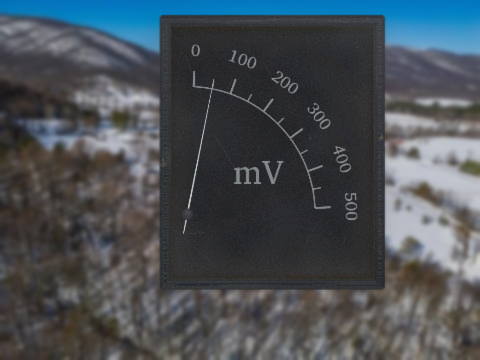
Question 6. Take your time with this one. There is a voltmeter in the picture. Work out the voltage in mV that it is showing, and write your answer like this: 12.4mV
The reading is 50mV
